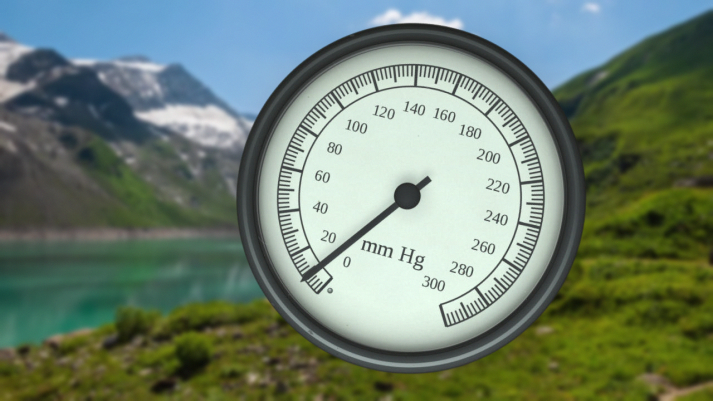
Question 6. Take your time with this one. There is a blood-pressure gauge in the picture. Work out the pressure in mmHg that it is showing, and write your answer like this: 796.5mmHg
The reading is 8mmHg
